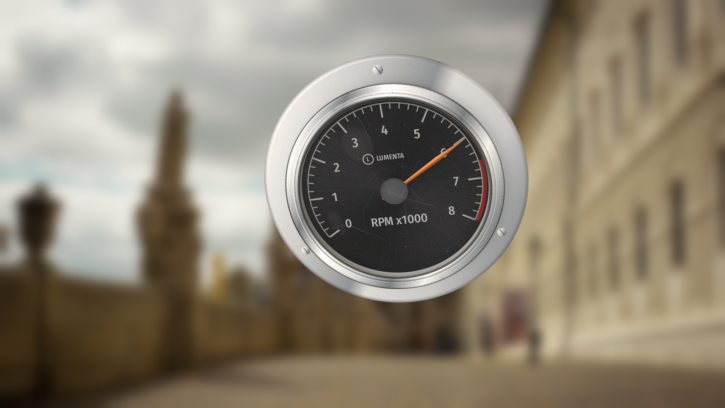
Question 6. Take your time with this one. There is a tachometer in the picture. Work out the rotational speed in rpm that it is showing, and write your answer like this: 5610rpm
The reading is 6000rpm
